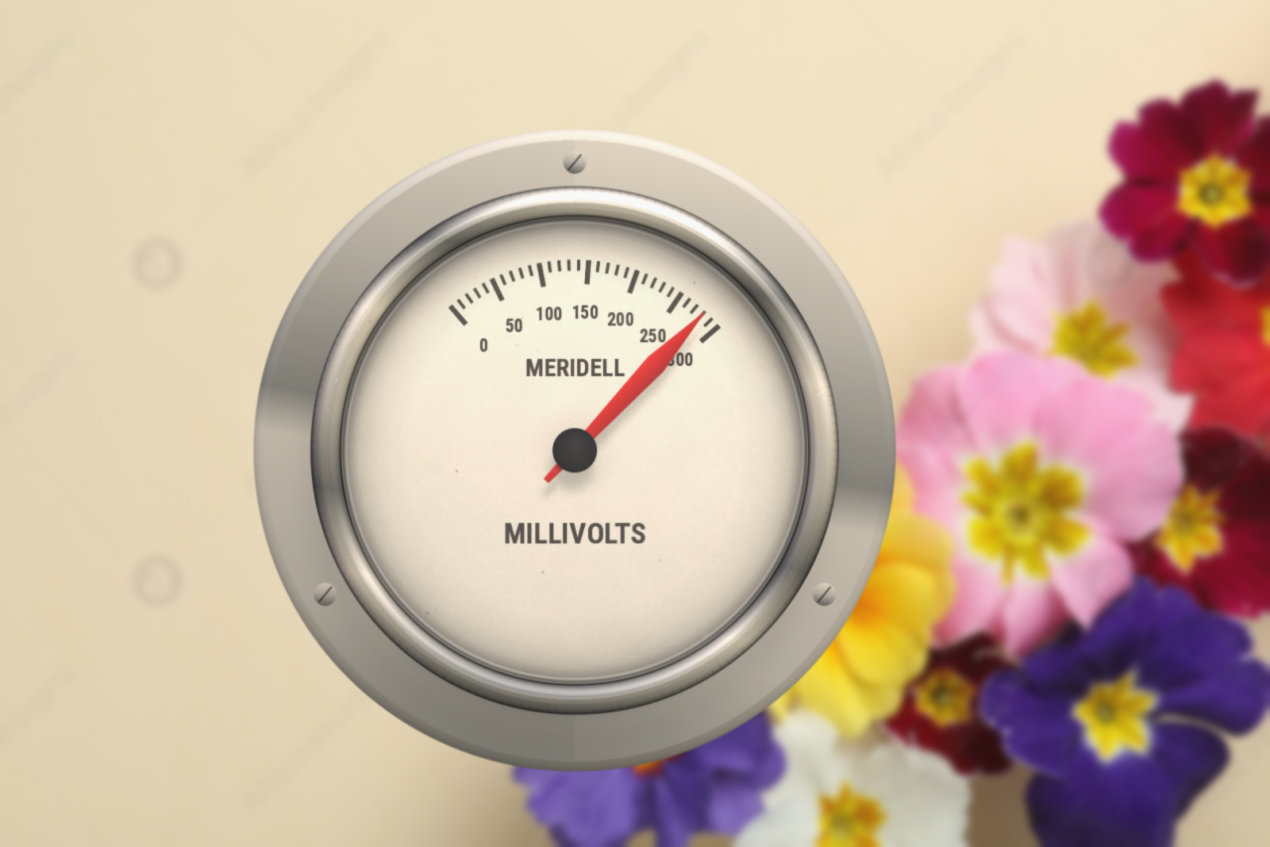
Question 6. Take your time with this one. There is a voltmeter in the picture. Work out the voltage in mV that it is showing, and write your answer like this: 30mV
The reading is 280mV
